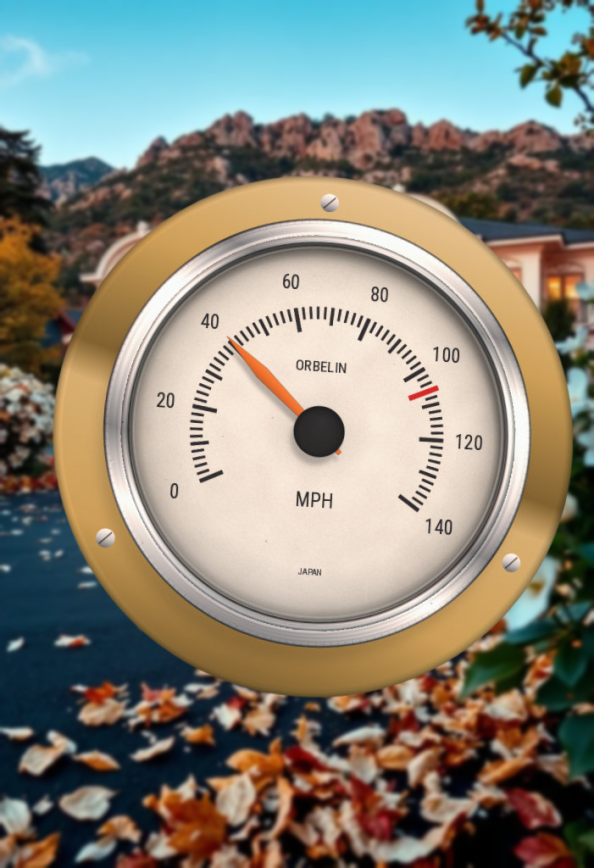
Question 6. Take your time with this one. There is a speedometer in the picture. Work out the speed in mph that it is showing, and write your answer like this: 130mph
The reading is 40mph
